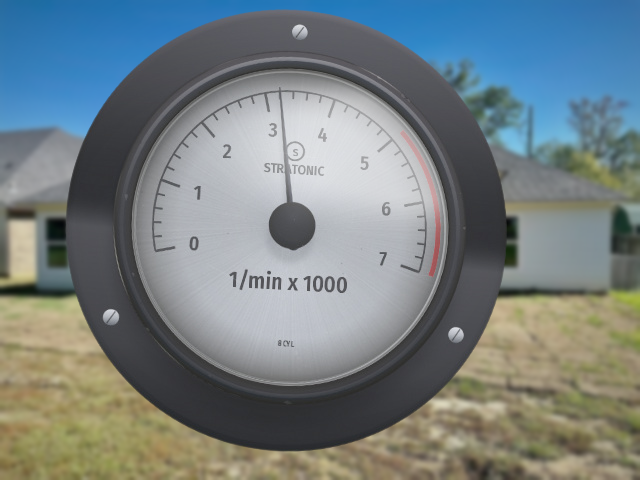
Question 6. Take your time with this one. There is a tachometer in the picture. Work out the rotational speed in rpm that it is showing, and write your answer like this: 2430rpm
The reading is 3200rpm
